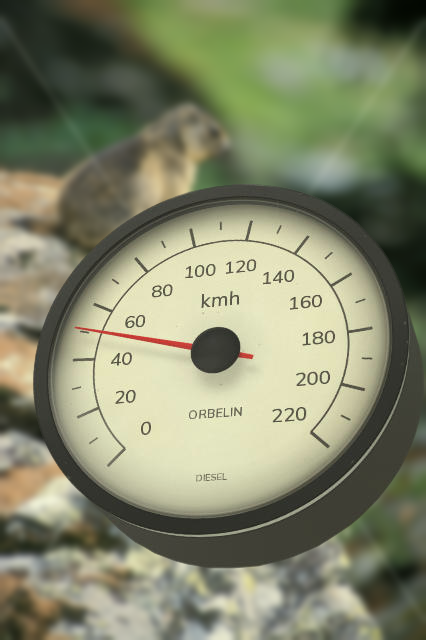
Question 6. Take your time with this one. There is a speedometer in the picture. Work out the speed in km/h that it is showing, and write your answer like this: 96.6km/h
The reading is 50km/h
